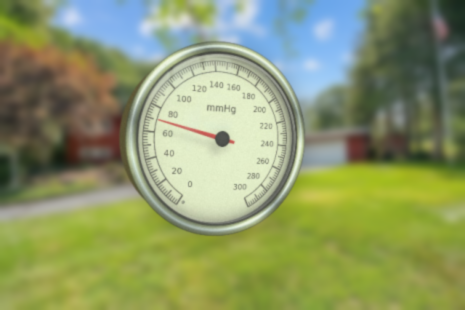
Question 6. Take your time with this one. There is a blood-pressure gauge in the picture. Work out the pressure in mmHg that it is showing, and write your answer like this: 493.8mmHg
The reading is 70mmHg
